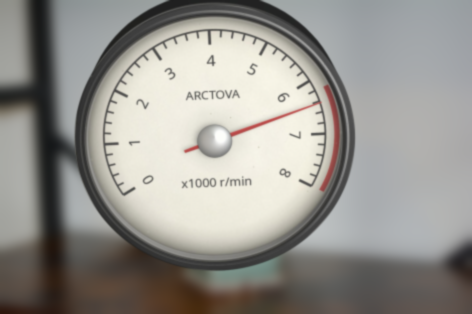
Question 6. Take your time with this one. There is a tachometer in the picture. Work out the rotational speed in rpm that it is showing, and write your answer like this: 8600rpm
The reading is 6400rpm
